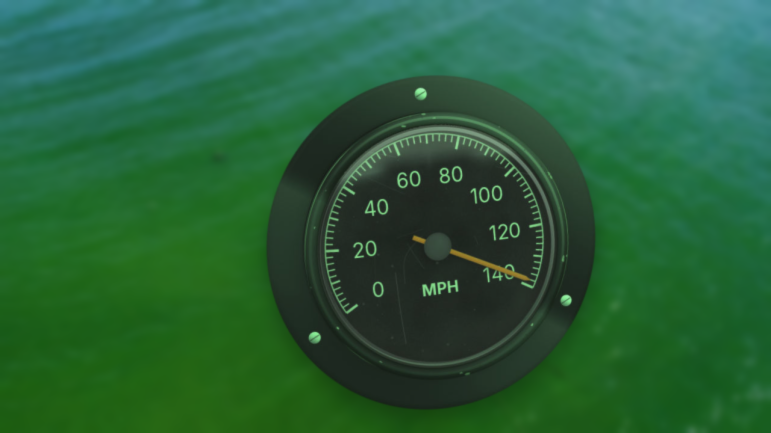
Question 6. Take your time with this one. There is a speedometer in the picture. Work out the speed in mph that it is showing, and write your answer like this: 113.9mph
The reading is 138mph
